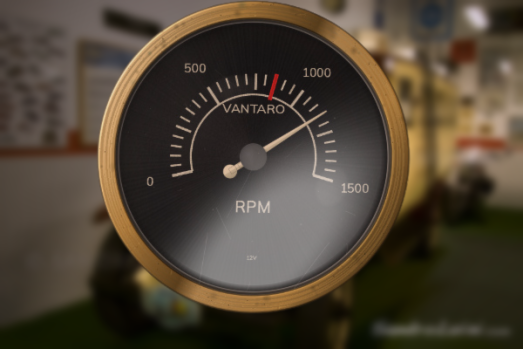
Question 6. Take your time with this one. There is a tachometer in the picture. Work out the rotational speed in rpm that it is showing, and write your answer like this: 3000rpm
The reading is 1150rpm
